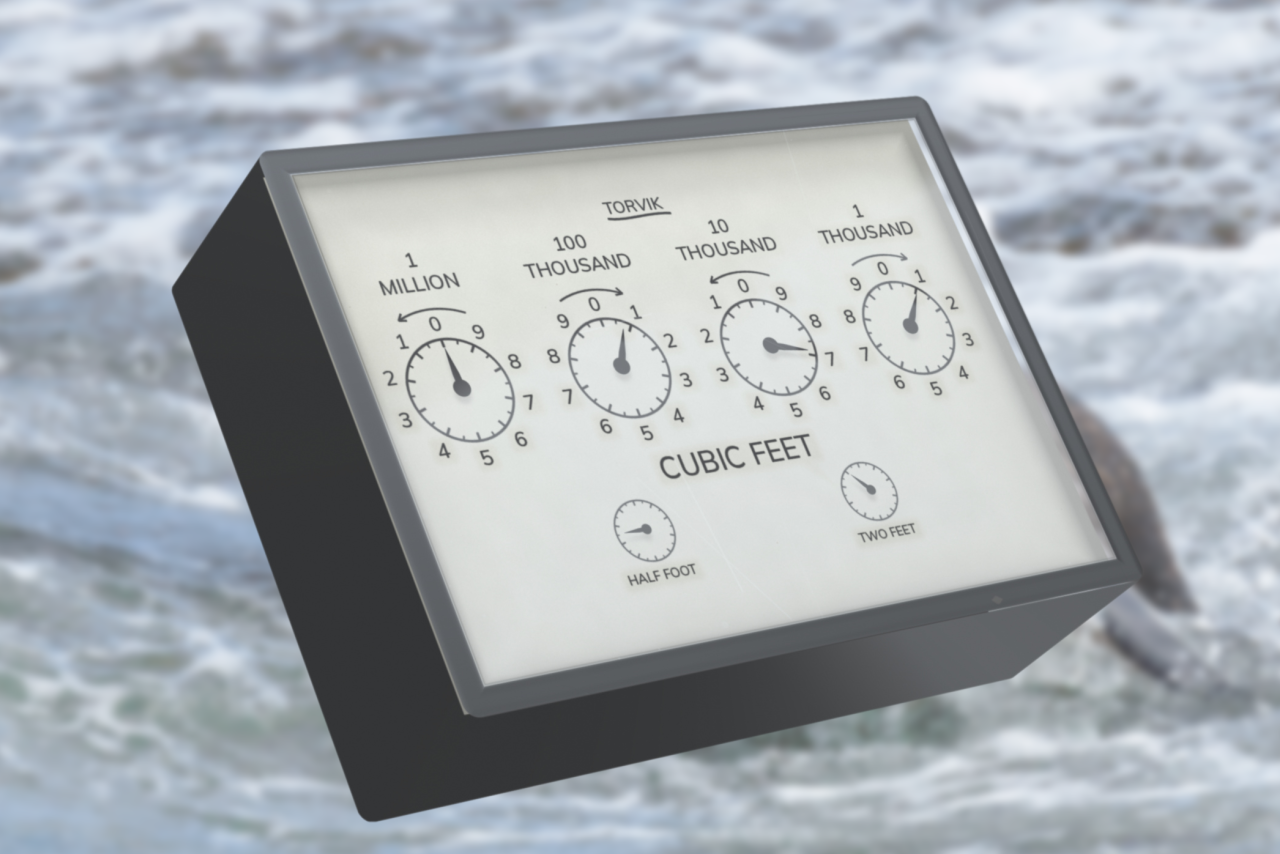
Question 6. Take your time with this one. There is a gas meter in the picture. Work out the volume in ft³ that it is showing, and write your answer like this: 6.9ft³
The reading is 7100ft³
